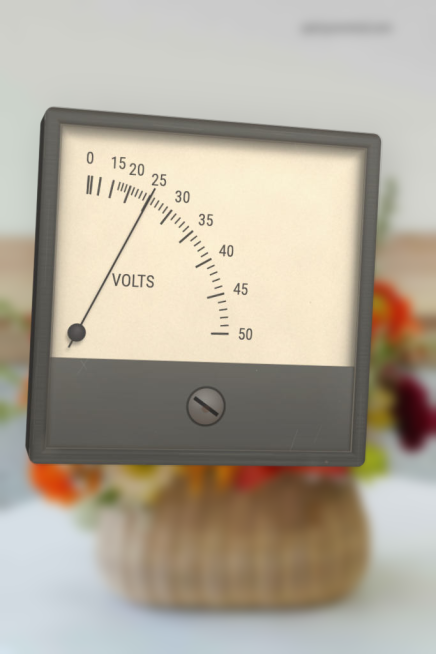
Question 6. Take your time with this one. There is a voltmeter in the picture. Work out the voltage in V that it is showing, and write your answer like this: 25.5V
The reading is 25V
